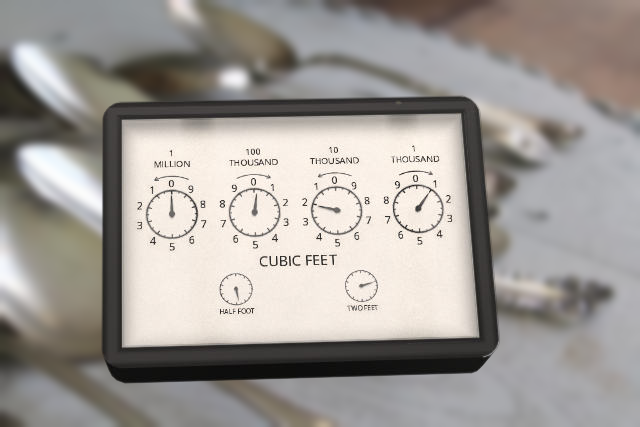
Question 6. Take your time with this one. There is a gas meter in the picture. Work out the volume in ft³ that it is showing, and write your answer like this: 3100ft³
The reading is 2100ft³
